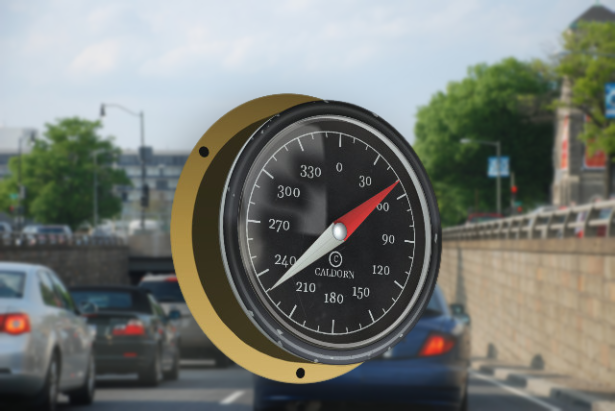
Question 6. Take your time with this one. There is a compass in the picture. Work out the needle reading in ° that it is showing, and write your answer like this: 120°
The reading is 50°
